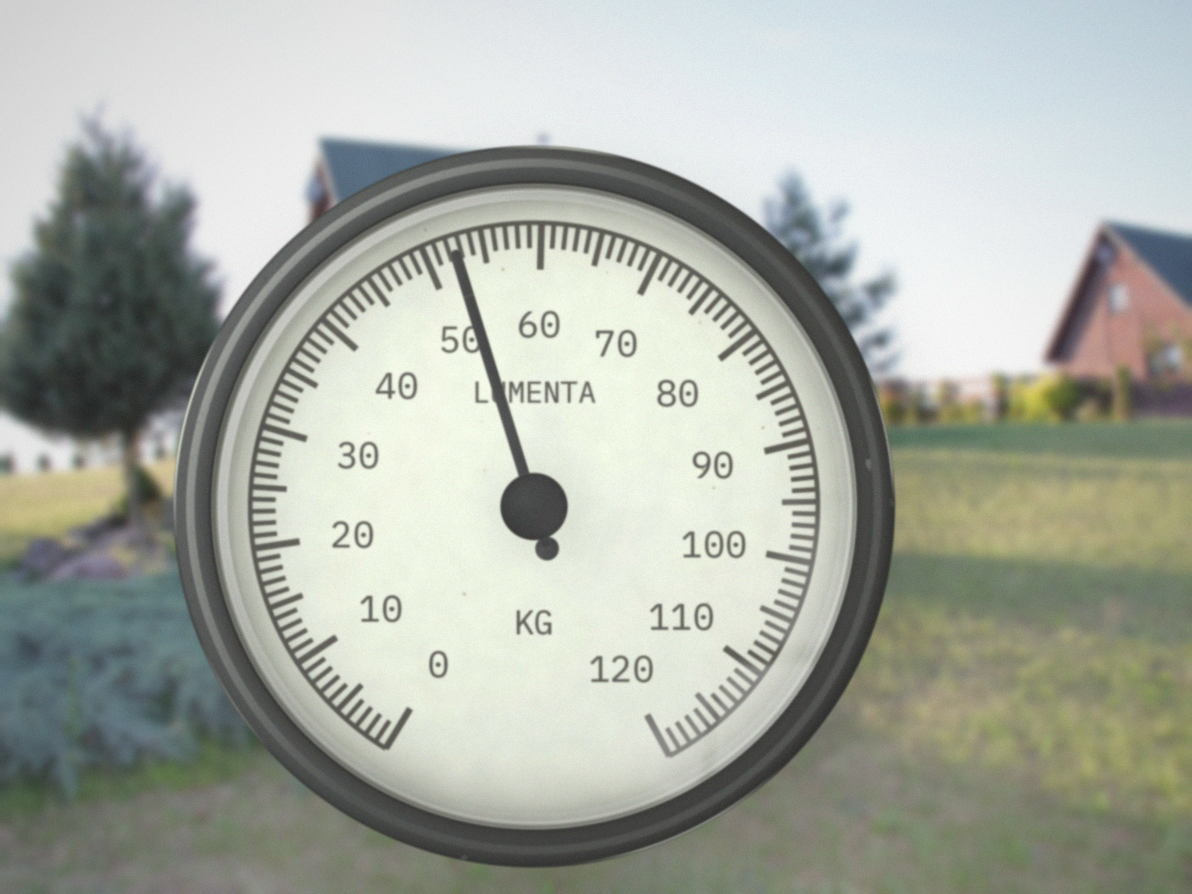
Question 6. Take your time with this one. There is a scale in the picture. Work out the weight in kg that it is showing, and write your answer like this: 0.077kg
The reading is 52.5kg
